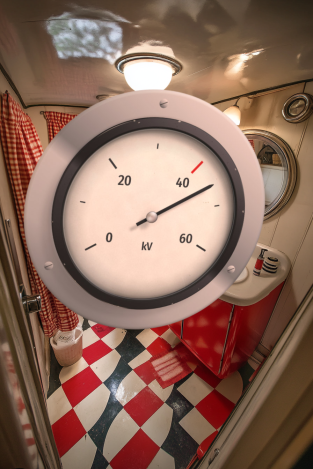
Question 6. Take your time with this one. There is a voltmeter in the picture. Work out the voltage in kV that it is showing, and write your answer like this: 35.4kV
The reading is 45kV
